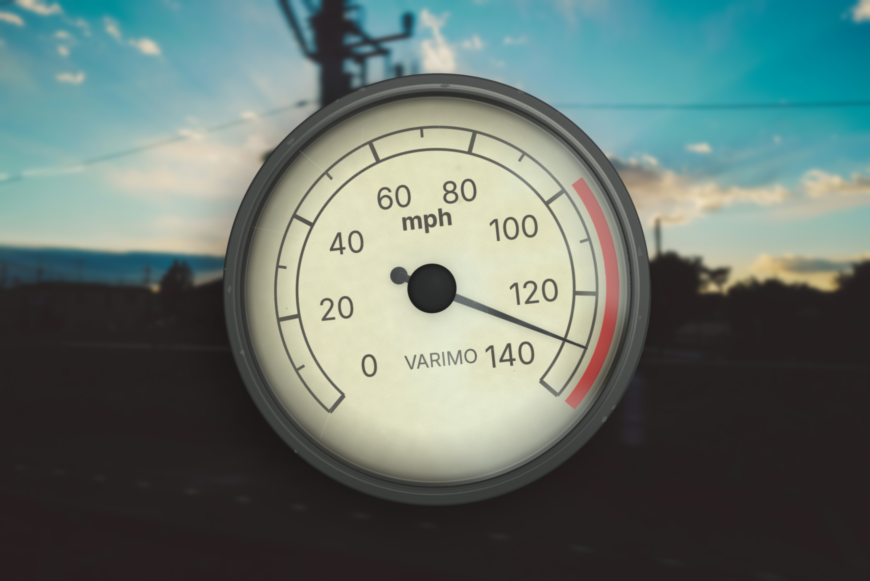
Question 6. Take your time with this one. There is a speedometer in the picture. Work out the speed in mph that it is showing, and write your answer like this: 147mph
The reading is 130mph
